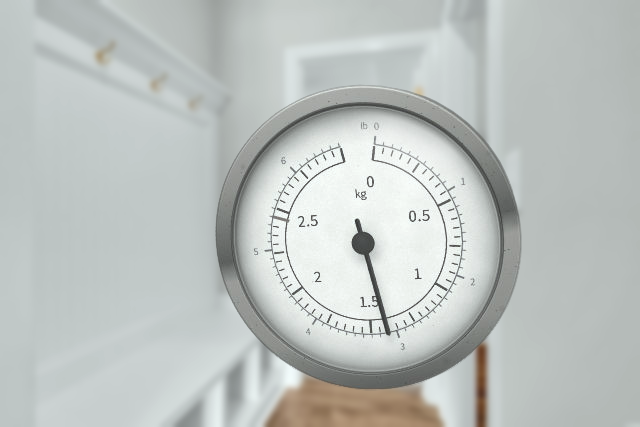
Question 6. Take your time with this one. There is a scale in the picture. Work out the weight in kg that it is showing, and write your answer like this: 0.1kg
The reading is 1.4kg
